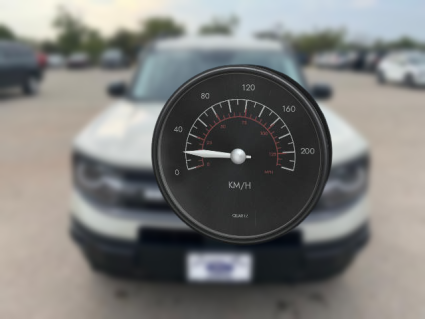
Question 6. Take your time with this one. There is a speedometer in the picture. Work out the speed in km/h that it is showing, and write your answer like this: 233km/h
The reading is 20km/h
